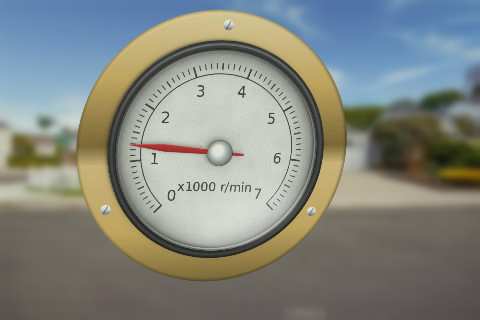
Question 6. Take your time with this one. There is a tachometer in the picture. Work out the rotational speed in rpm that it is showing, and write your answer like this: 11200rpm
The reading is 1300rpm
